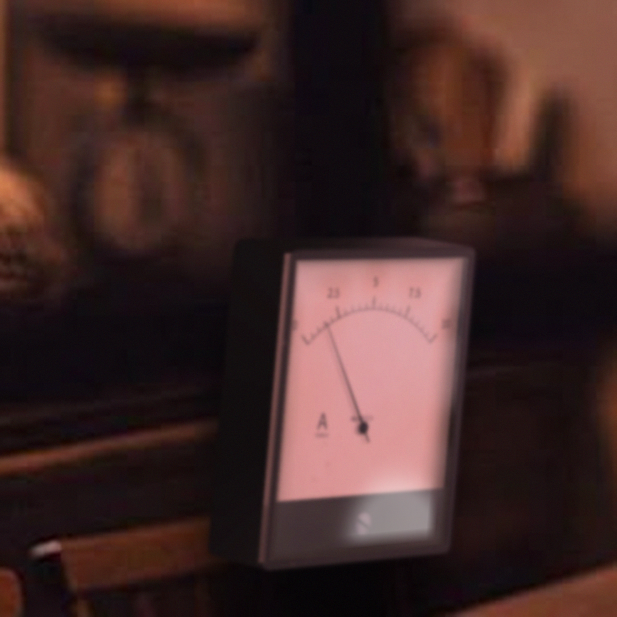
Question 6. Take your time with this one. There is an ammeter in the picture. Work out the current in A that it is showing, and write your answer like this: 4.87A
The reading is 1.5A
